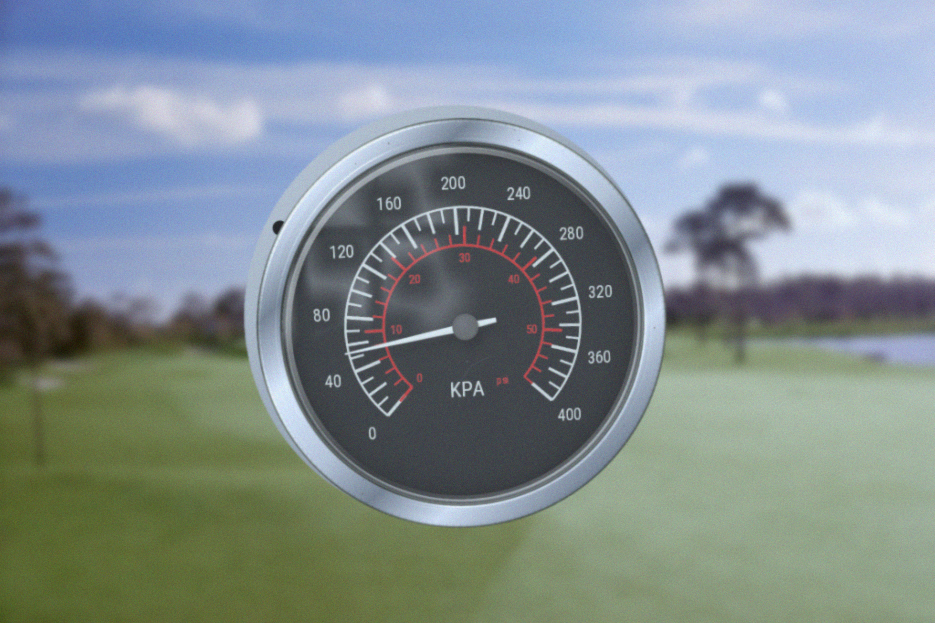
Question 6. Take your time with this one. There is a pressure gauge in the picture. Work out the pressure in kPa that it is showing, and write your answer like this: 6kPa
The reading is 55kPa
